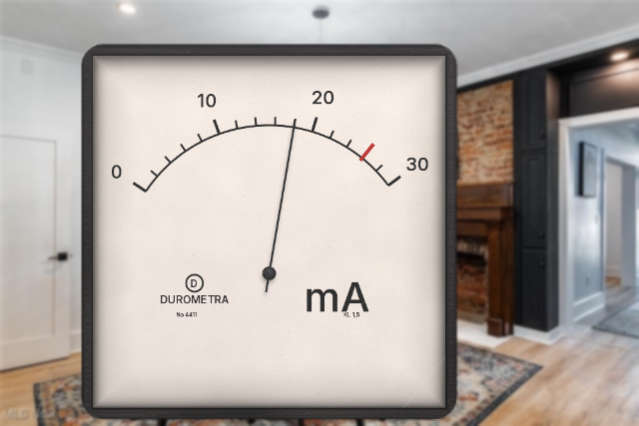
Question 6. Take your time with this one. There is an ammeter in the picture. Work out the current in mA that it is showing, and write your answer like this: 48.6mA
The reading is 18mA
